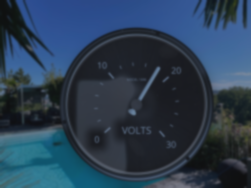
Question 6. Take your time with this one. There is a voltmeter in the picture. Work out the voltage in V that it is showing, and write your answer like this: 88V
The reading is 18V
